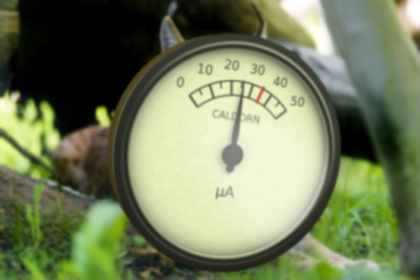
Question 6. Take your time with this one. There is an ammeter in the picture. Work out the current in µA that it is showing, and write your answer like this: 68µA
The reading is 25µA
